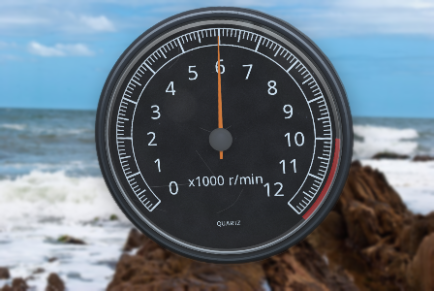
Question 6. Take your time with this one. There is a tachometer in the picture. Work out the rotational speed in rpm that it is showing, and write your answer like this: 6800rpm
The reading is 6000rpm
